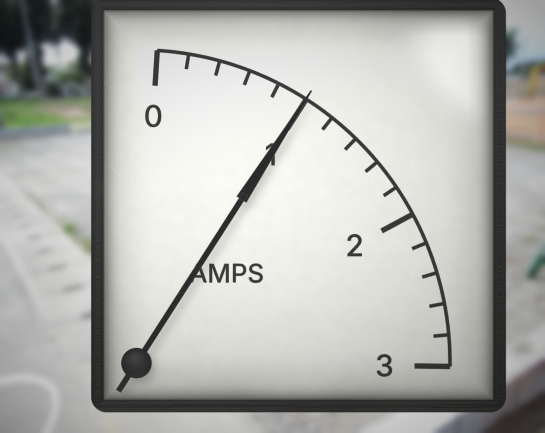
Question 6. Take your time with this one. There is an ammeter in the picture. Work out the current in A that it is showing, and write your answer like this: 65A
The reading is 1A
